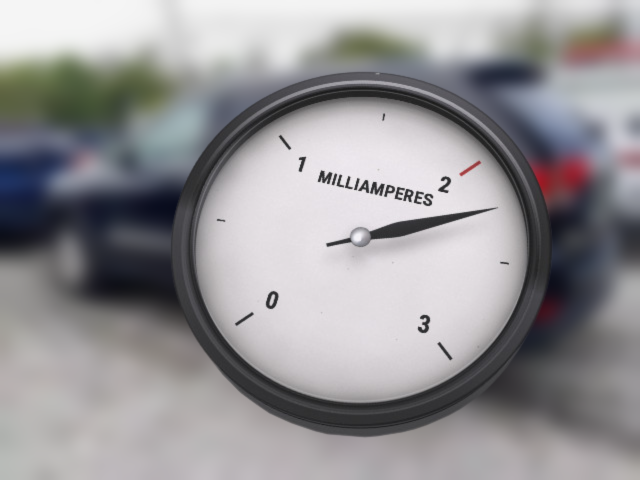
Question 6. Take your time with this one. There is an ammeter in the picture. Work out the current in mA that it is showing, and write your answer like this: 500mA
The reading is 2.25mA
